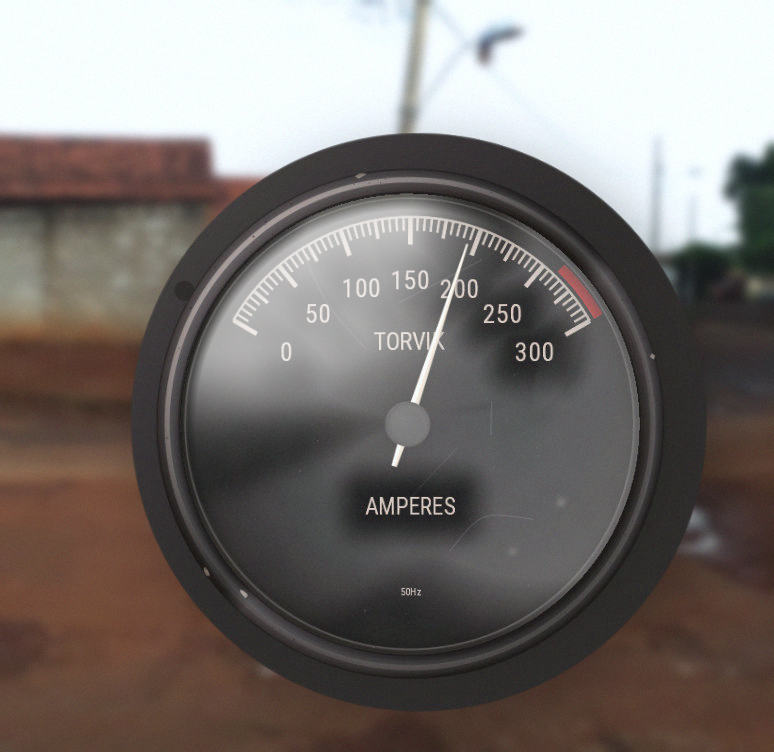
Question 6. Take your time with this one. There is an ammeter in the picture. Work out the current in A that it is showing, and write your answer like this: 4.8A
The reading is 195A
